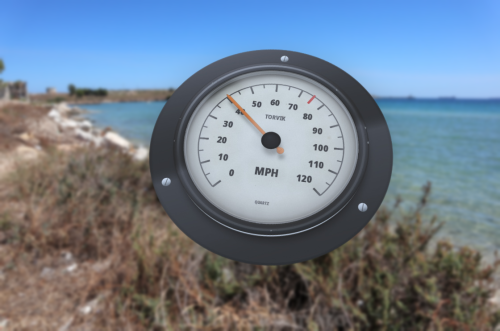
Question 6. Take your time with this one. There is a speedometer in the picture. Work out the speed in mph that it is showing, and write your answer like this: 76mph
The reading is 40mph
